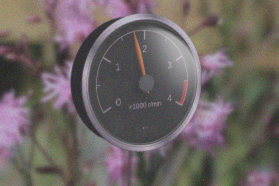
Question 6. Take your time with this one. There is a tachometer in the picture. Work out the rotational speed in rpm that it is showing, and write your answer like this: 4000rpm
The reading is 1750rpm
